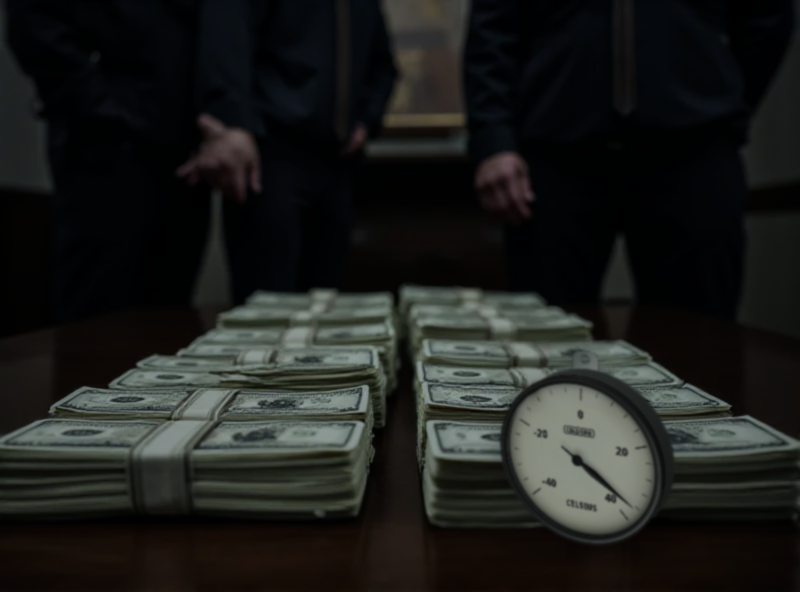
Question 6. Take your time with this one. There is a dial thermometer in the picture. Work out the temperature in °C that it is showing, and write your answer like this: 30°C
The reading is 36°C
